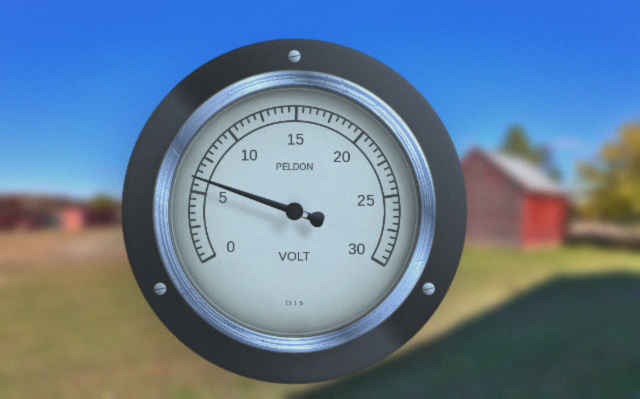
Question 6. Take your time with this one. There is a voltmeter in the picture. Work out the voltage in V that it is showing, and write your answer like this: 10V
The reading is 6V
